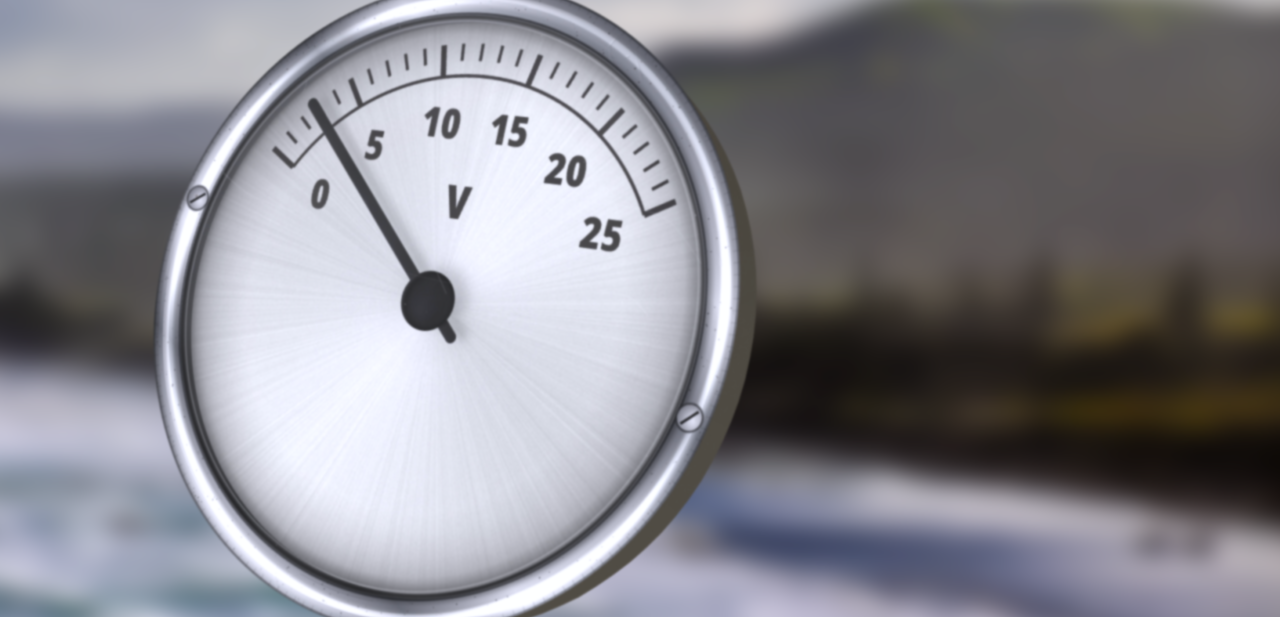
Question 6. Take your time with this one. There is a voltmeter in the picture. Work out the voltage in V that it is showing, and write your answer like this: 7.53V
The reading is 3V
